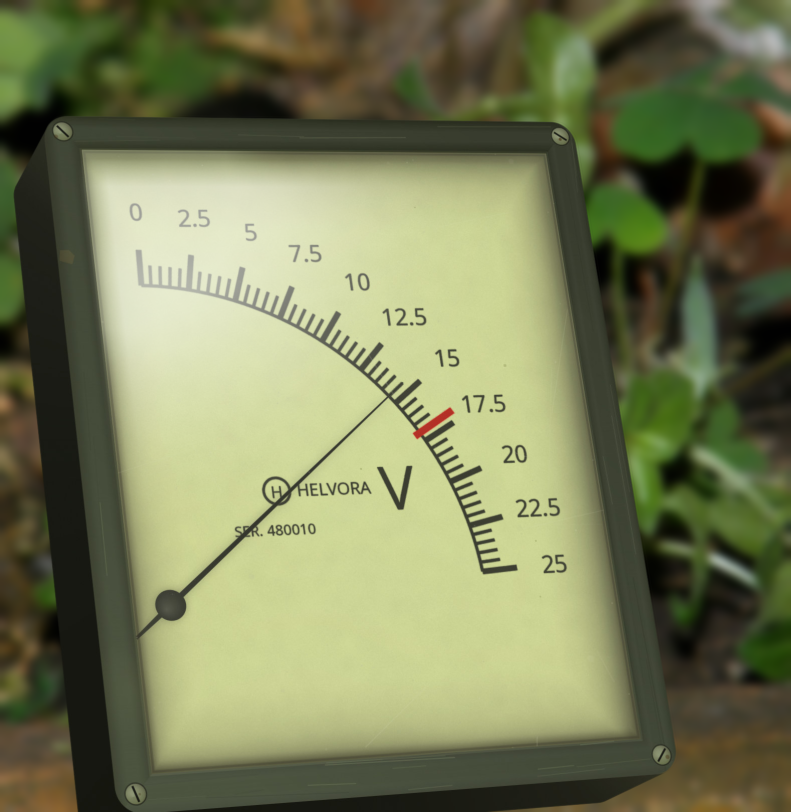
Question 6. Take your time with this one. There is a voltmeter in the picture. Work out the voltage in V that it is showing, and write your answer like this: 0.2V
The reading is 14.5V
